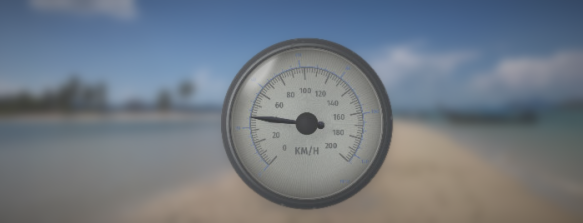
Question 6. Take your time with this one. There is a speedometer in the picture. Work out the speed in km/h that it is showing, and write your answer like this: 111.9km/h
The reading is 40km/h
